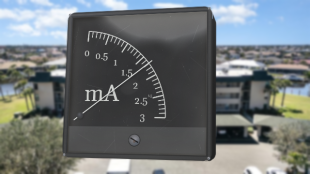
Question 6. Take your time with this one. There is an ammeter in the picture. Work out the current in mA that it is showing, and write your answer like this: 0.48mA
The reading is 1.7mA
